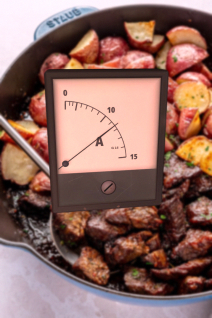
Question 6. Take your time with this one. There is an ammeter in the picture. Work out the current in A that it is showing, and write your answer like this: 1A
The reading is 11.5A
